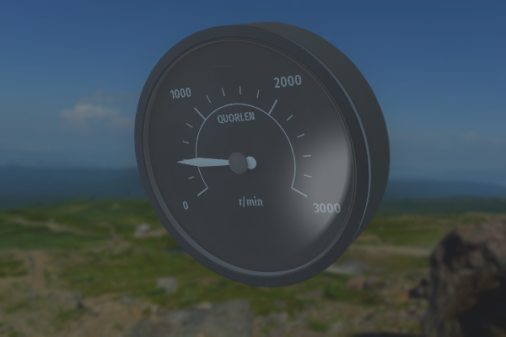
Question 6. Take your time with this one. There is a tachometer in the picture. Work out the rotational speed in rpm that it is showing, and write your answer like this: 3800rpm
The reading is 400rpm
